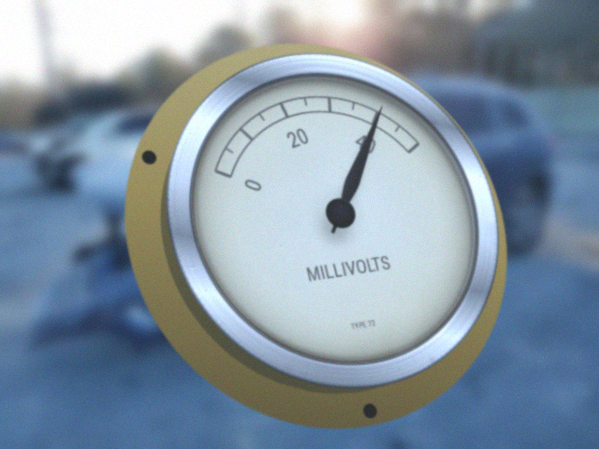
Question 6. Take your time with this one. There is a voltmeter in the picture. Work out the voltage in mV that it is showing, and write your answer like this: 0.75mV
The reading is 40mV
